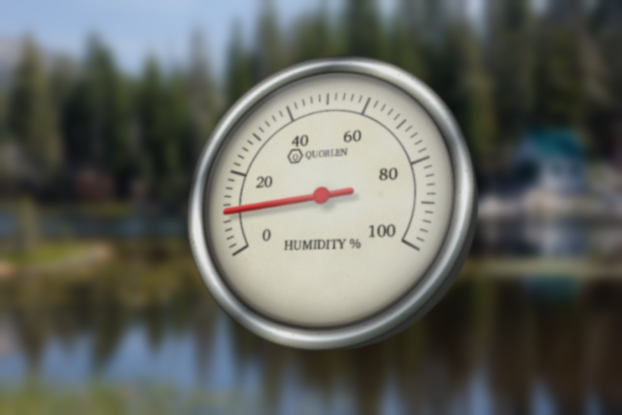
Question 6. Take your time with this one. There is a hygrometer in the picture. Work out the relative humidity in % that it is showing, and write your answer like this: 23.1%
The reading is 10%
